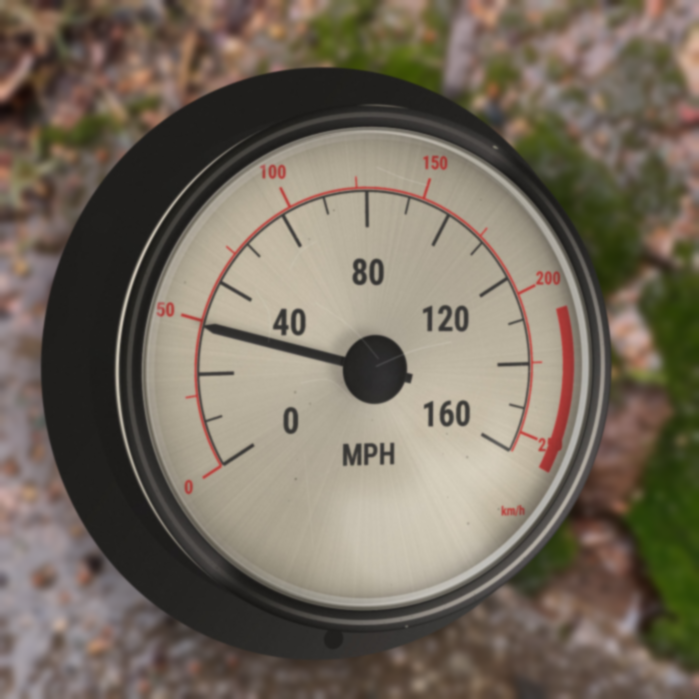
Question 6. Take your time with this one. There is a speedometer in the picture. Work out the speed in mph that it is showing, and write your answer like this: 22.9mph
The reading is 30mph
